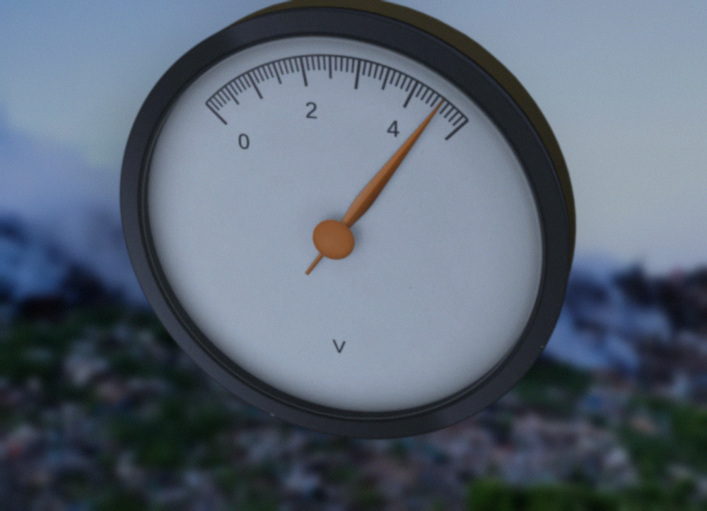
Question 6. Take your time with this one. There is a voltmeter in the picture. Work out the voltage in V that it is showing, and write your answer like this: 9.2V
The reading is 4.5V
